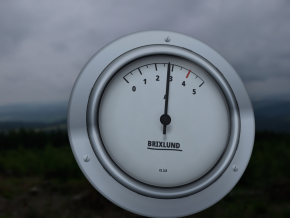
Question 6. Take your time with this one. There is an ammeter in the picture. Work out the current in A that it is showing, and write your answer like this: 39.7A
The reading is 2.75A
